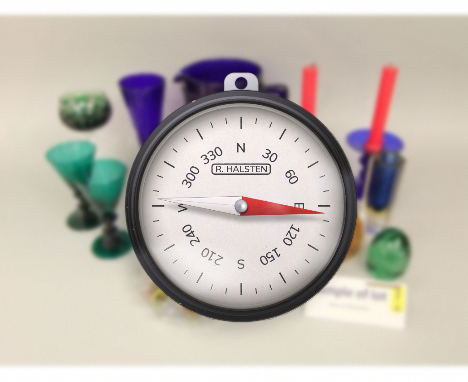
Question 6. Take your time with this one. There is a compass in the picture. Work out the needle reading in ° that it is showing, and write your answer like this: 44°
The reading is 95°
